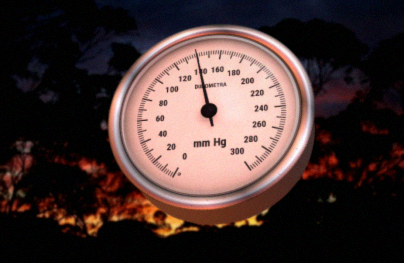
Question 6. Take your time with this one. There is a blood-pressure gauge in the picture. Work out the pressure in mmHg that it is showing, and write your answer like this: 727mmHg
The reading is 140mmHg
